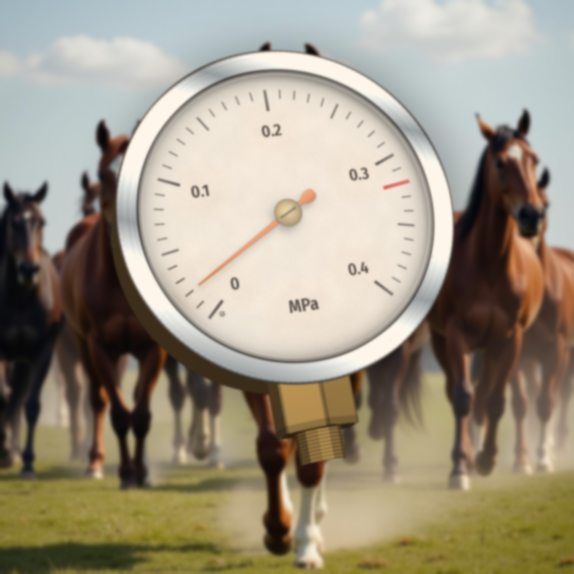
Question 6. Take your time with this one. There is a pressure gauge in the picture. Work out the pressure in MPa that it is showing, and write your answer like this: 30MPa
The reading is 0.02MPa
